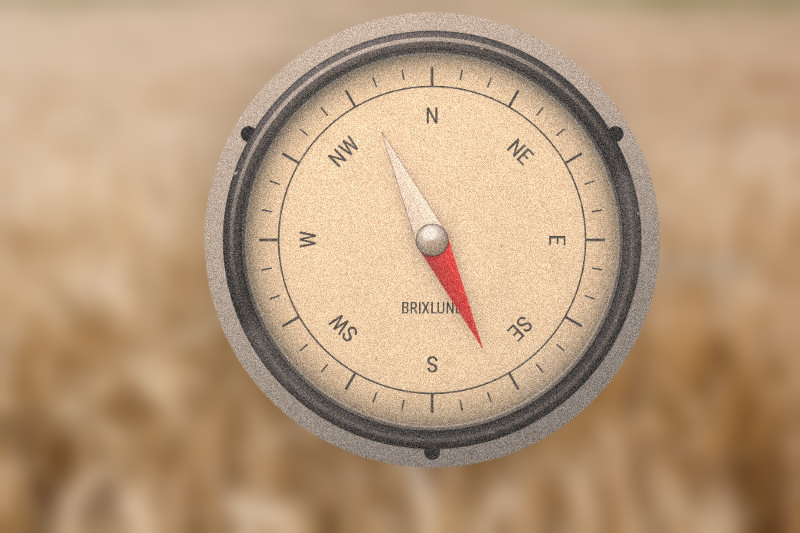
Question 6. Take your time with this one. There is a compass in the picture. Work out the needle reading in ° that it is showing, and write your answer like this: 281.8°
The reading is 155°
